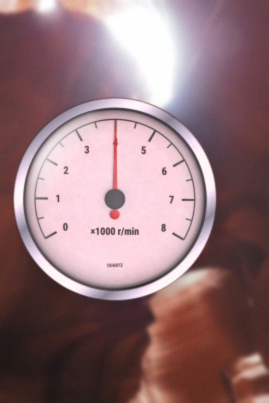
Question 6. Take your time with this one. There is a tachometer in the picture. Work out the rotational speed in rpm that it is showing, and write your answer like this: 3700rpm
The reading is 4000rpm
